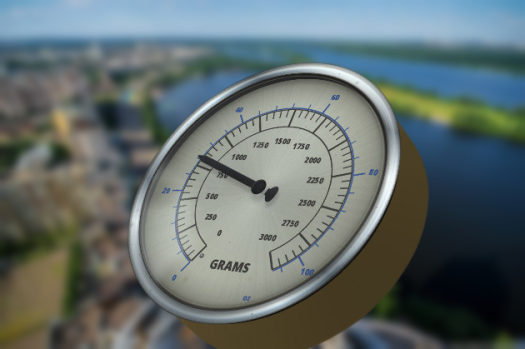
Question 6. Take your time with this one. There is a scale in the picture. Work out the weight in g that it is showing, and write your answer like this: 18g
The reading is 800g
